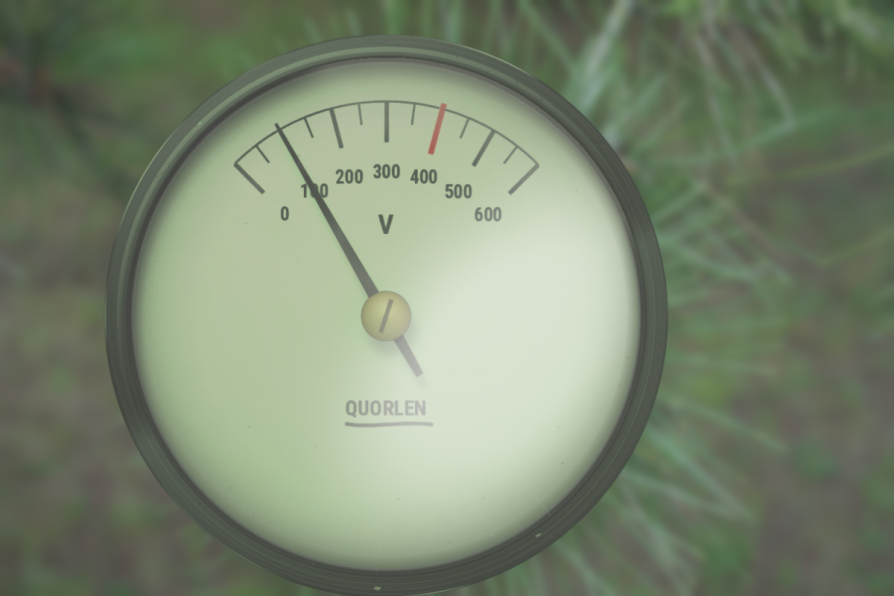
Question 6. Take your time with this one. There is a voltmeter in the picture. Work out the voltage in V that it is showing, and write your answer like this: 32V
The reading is 100V
